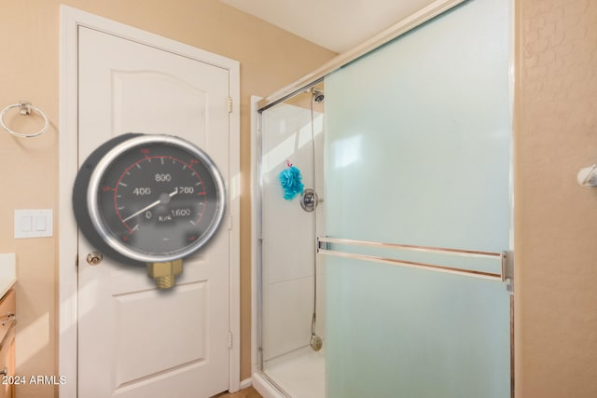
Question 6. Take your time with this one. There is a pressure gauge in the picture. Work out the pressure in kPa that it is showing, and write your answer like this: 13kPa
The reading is 100kPa
